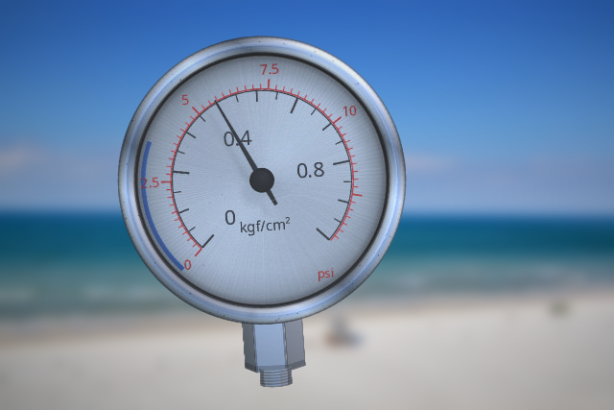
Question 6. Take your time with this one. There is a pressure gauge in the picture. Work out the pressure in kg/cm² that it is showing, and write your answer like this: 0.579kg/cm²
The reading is 0.4kg/cm²
